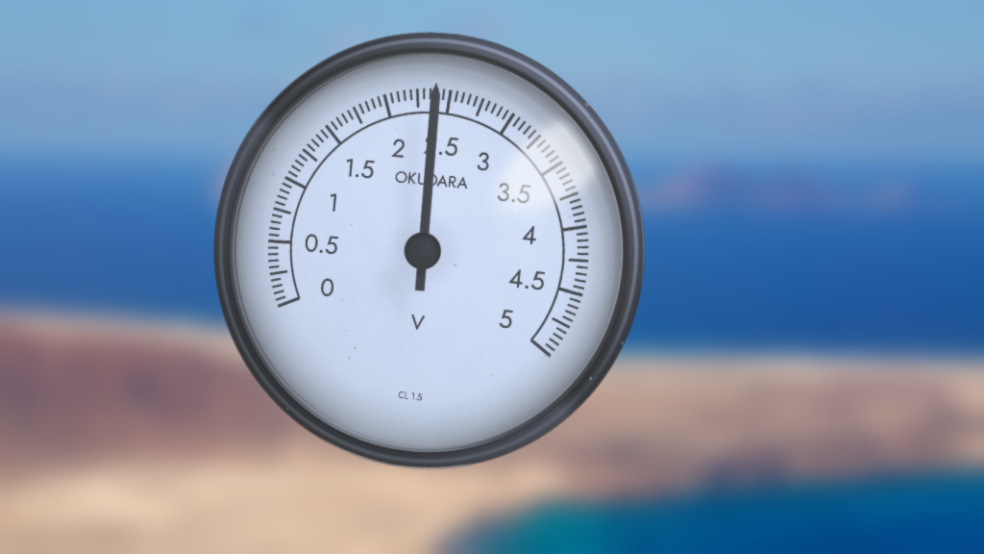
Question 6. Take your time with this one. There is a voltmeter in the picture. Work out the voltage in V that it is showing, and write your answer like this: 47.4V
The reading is 2.4V
